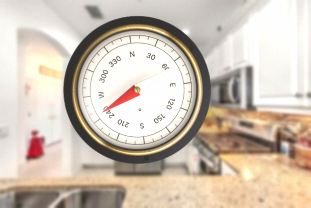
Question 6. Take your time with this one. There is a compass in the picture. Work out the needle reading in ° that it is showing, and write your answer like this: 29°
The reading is 245°
